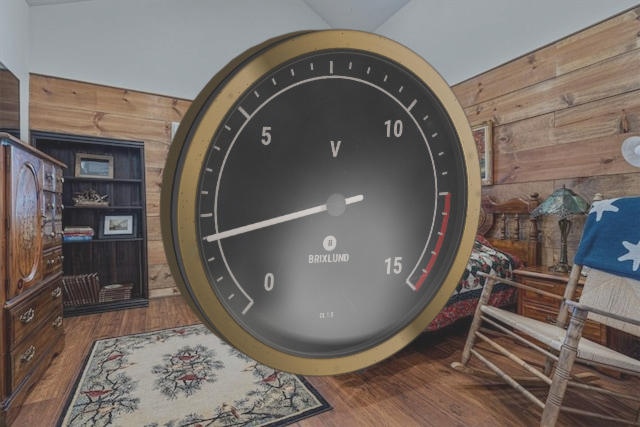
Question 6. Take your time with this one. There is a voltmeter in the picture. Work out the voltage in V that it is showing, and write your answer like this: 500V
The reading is 2V
